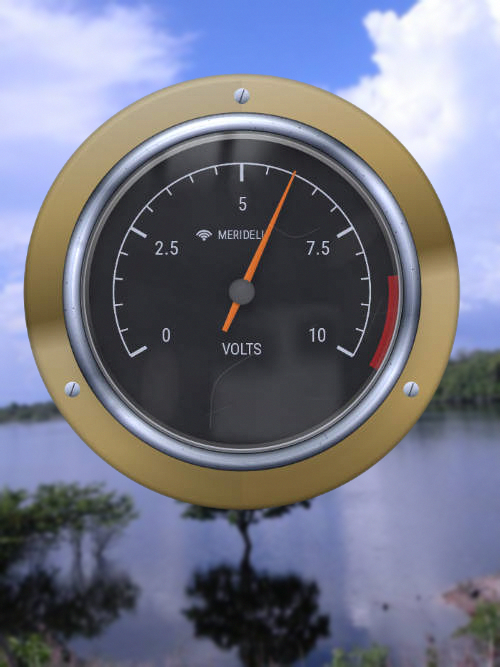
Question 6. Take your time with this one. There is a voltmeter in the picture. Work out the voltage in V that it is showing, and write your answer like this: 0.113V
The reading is 6V
